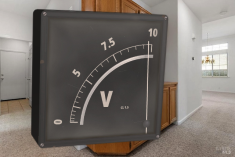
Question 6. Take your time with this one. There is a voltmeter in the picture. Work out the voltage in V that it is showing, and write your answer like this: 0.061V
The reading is 9.75V
